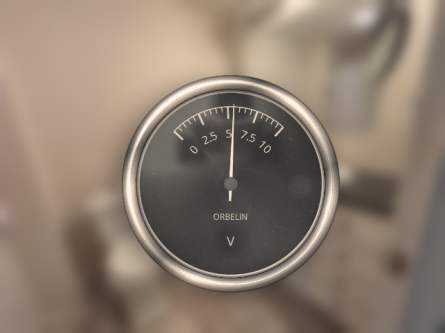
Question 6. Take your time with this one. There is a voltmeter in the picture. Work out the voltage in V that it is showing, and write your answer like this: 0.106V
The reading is 5.5V
